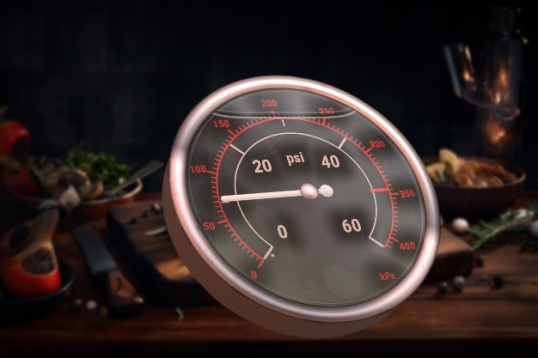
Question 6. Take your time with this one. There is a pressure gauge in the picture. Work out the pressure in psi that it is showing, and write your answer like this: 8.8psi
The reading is 10psi
